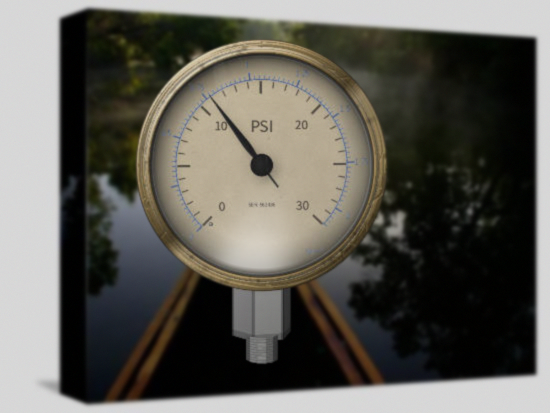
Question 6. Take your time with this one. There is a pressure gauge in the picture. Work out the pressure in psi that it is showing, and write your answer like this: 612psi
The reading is 11psi
